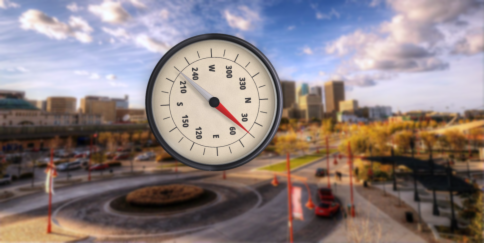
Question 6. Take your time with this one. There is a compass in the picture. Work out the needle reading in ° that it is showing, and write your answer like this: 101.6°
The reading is 45°
